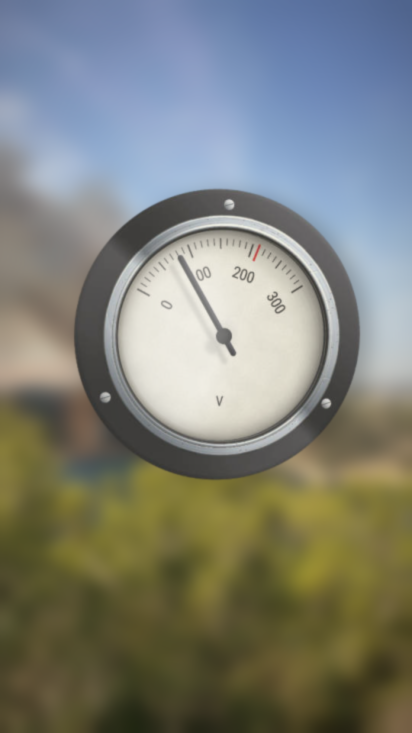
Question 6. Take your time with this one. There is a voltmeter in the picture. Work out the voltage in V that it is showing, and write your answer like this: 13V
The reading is 80V
